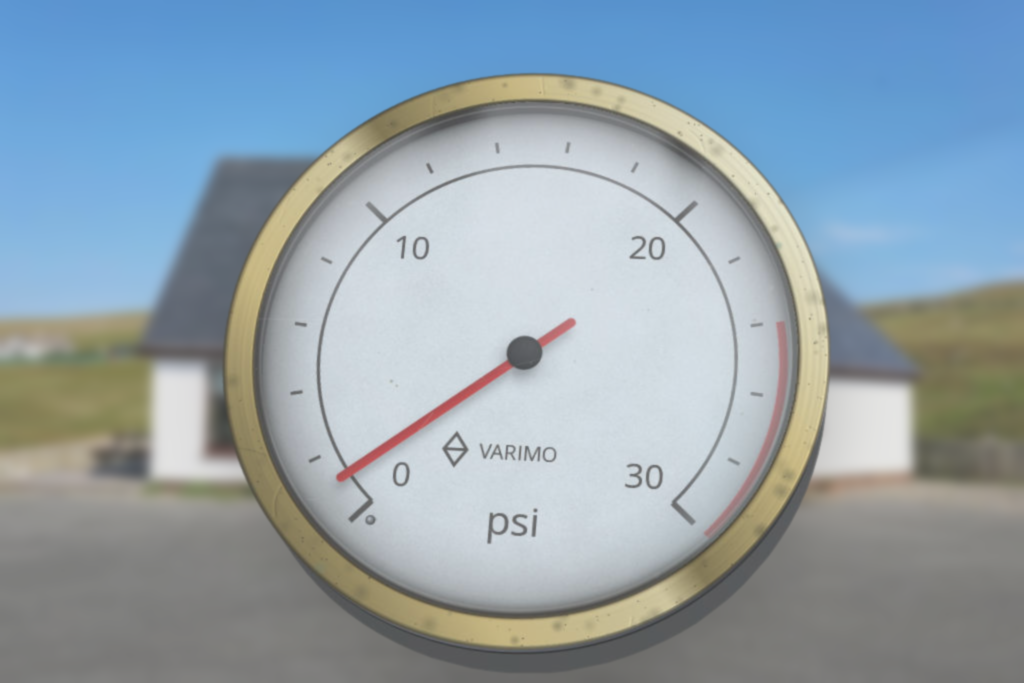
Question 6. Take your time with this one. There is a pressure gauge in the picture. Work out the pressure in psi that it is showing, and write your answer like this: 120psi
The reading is 1psi
